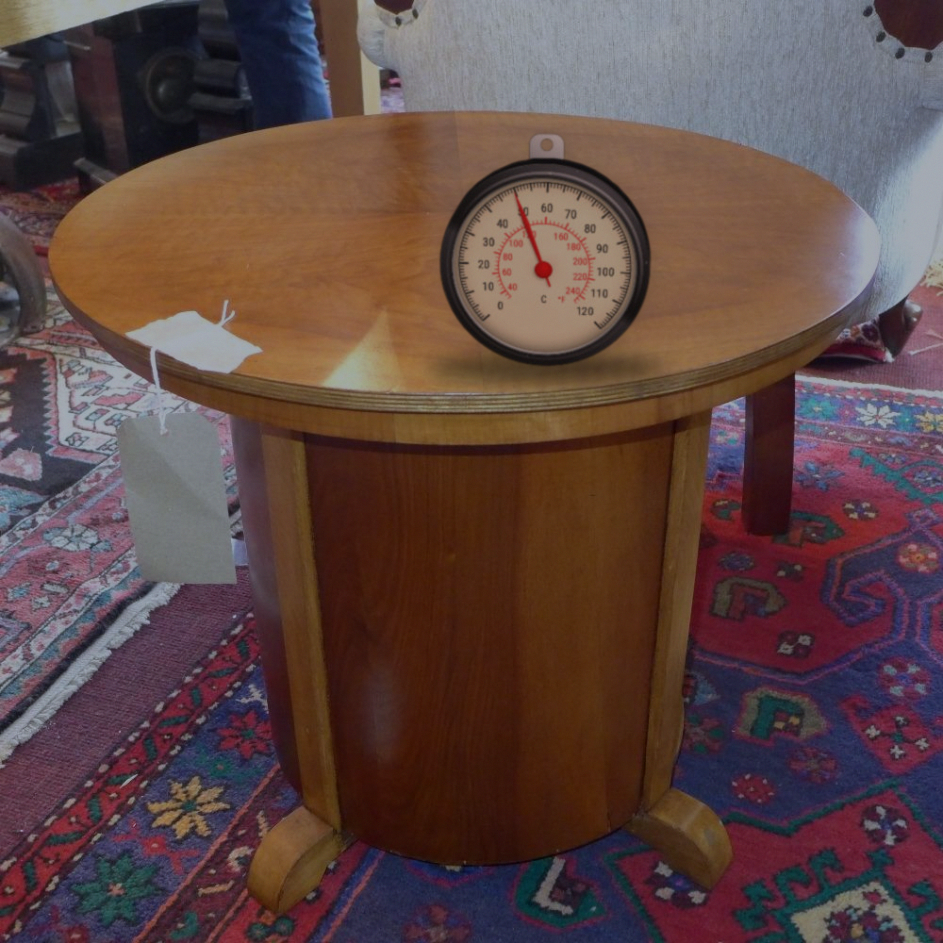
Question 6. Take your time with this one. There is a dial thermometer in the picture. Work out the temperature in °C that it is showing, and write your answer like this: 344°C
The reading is 50°C
